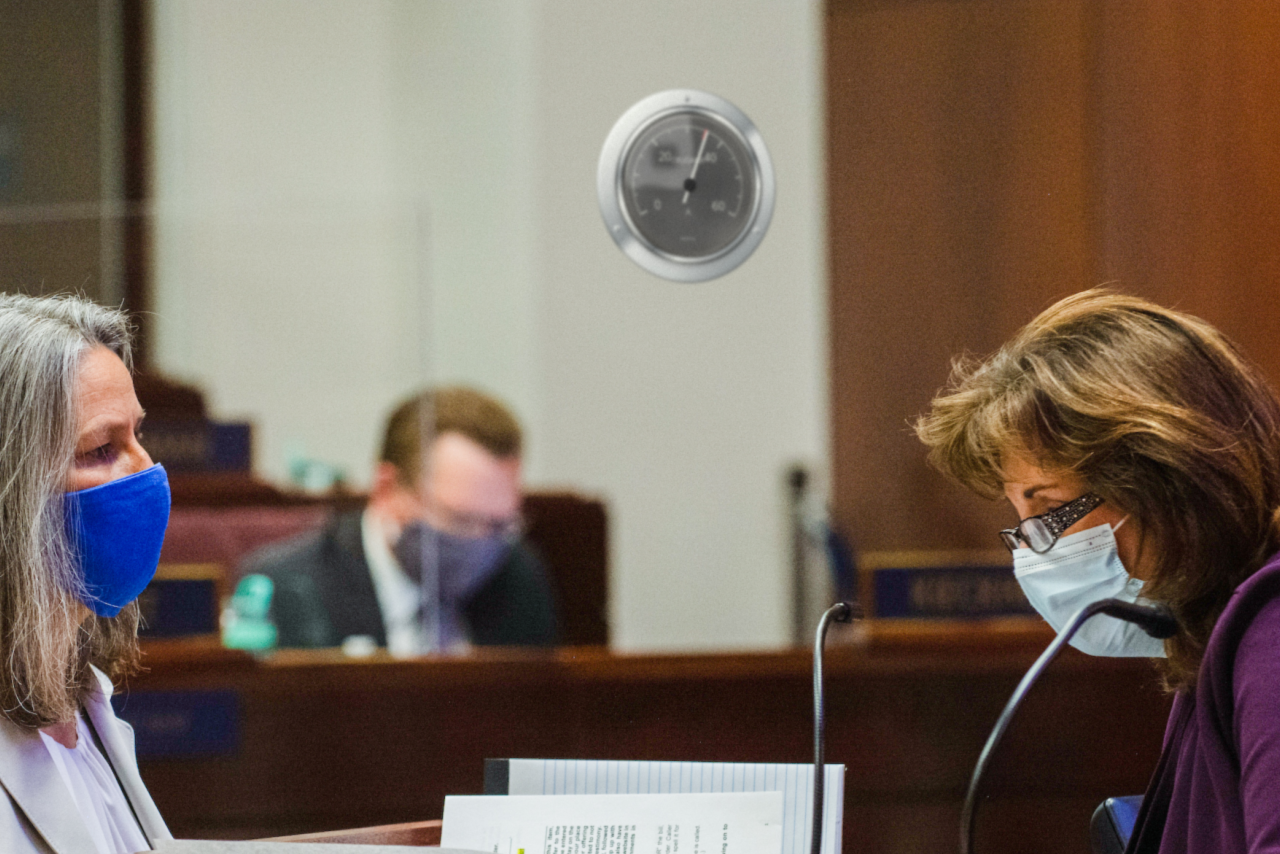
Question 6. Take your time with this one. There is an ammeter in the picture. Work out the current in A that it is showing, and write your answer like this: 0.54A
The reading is 35A
